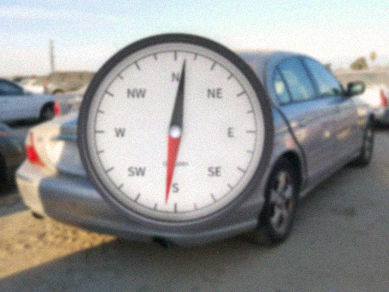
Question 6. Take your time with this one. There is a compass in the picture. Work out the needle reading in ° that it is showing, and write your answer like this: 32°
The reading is 187.5°
